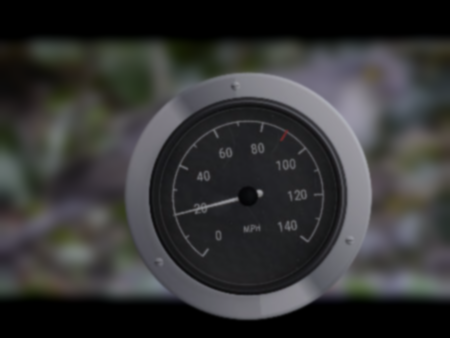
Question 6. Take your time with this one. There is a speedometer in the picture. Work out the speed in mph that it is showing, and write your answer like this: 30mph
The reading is 20mph
